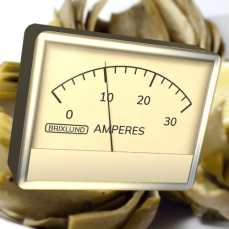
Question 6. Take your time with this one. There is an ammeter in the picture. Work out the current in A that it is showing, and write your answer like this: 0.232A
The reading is 10A
